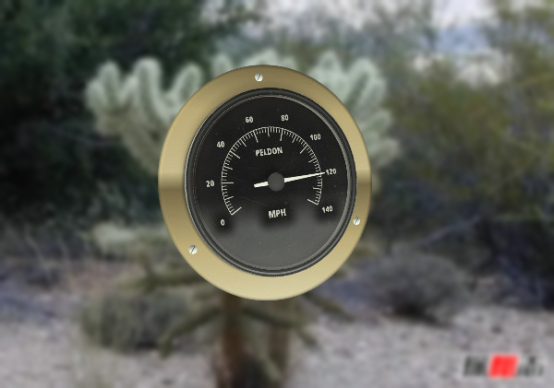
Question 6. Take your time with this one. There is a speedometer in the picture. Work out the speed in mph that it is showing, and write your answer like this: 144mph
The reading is 120mph
